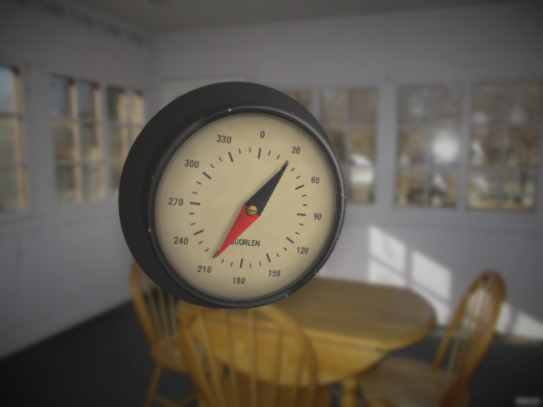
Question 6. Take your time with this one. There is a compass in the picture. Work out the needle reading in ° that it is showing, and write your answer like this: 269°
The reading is 210°
